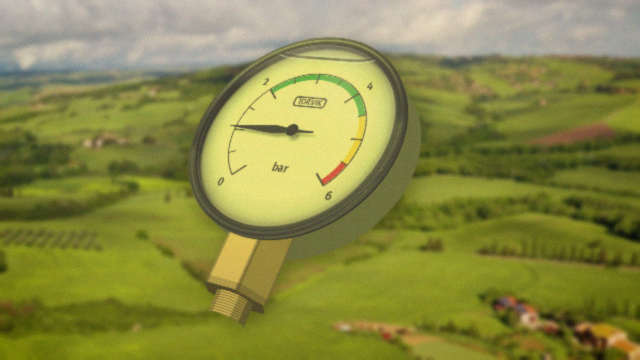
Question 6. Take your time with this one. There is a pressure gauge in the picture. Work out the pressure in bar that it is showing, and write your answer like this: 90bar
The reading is 1bar
